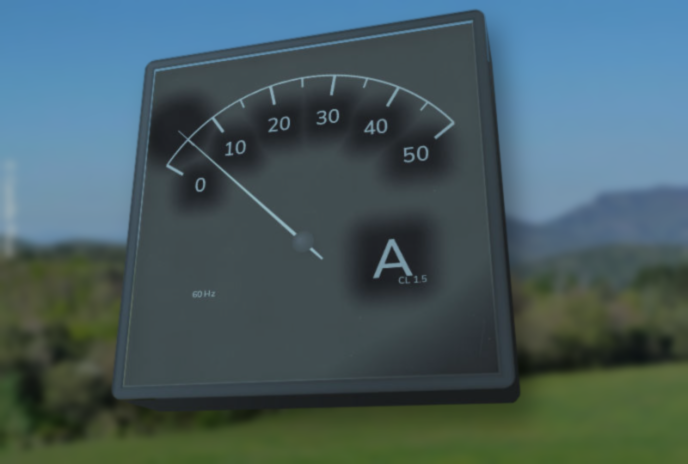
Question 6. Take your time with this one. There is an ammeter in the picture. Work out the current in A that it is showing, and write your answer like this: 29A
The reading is 5A
